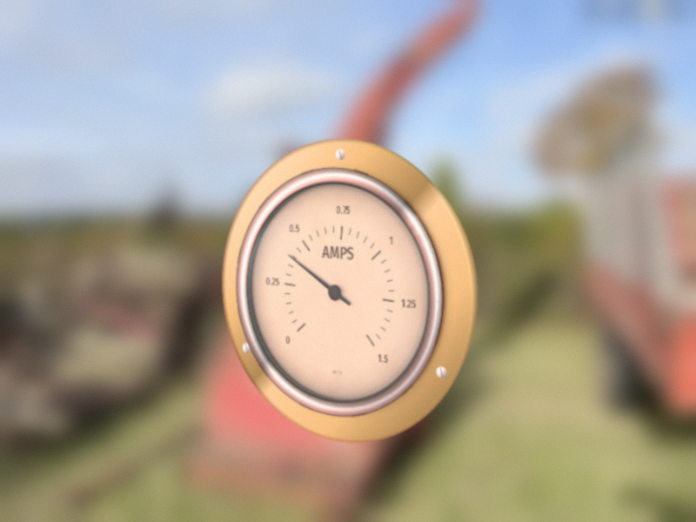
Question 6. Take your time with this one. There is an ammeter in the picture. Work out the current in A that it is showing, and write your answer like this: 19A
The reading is 0.4A
